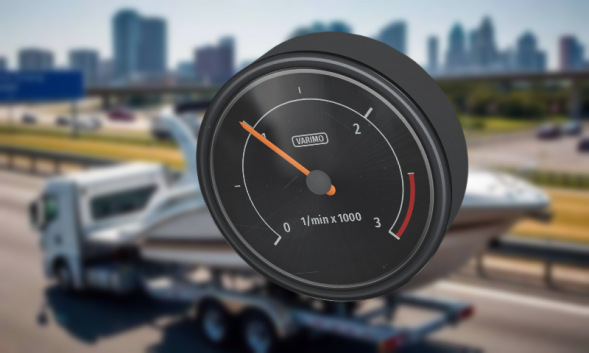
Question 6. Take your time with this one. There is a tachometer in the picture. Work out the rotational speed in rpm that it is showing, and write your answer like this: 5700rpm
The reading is 1000rpm
